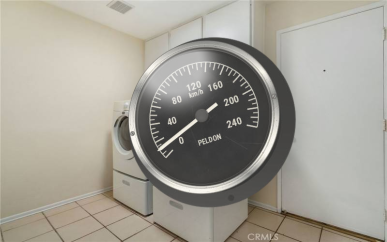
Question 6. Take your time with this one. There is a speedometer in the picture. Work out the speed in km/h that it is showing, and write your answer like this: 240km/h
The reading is 10km/h
